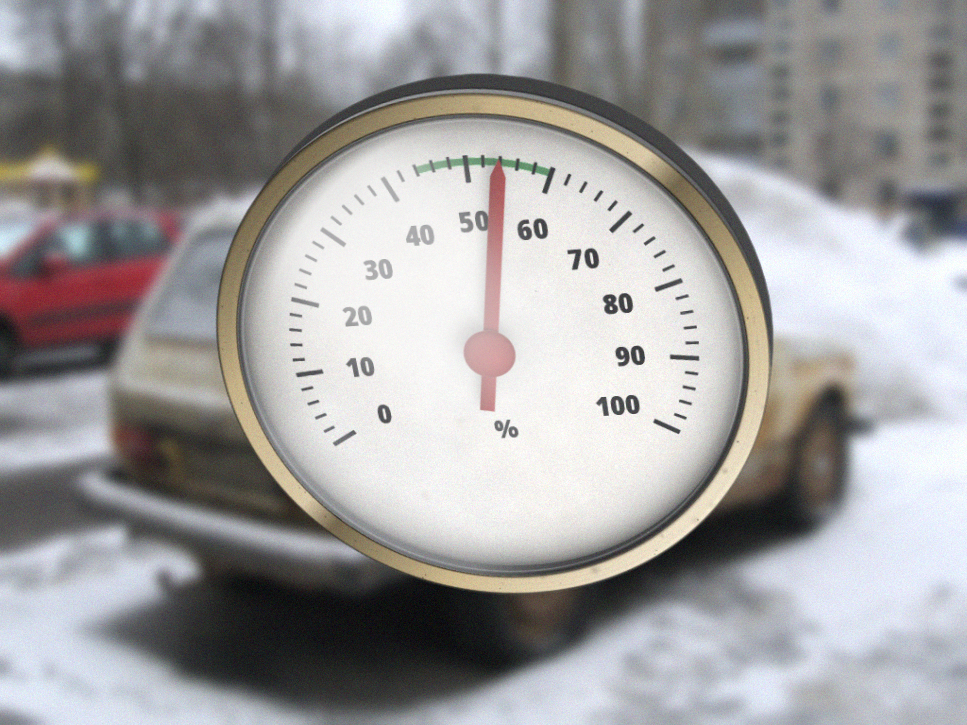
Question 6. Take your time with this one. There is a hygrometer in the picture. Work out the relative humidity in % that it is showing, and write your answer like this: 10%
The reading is 54%
